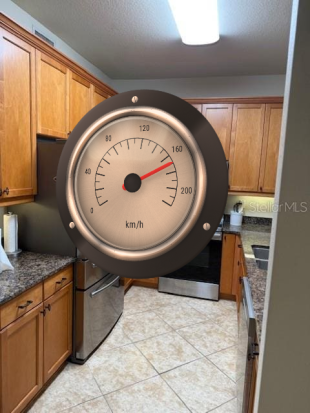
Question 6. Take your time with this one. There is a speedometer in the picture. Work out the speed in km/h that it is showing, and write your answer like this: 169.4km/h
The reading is 170km/h
